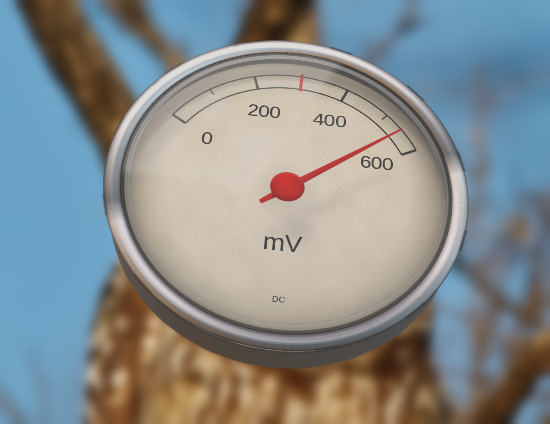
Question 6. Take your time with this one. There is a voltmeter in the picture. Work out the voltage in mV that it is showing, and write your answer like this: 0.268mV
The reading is 550mV
